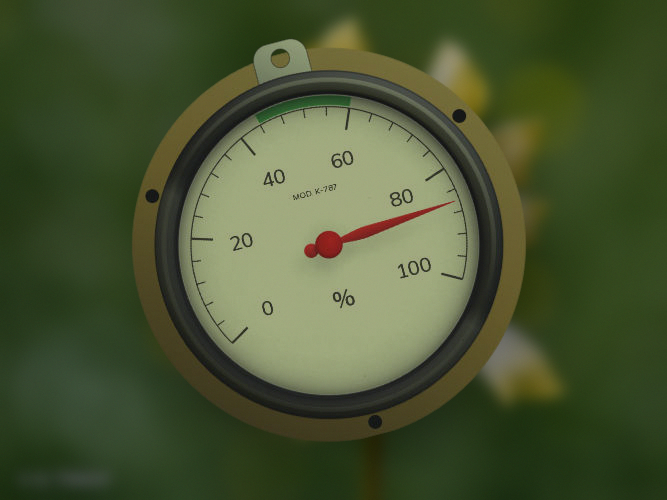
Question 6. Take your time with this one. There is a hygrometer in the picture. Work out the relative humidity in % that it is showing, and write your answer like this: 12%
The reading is 86%
